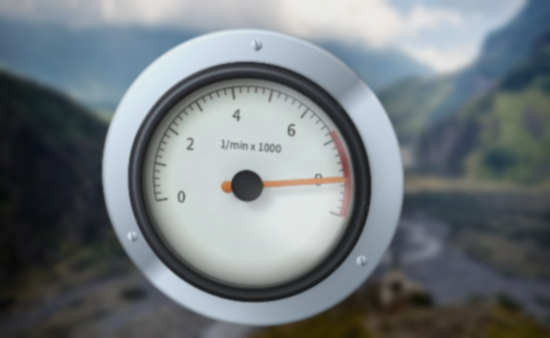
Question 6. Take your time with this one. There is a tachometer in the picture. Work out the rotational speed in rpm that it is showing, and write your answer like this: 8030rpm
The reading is 8000rpm
